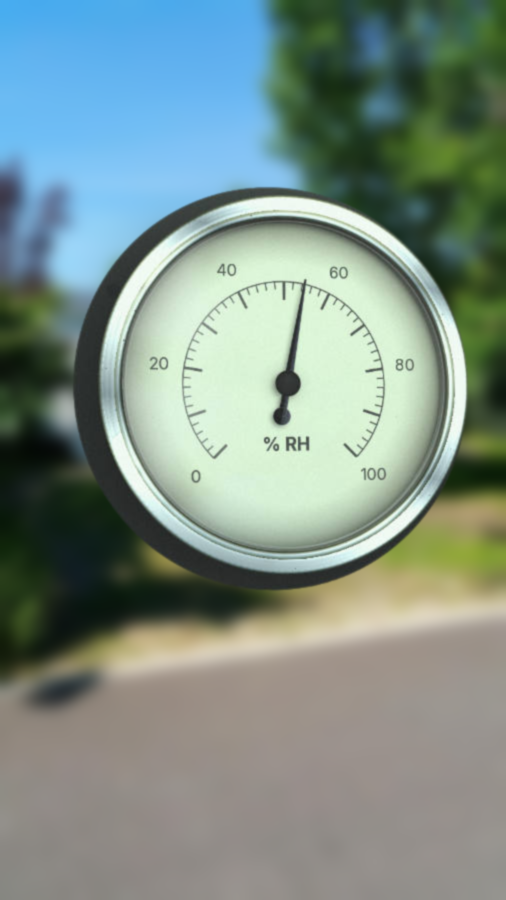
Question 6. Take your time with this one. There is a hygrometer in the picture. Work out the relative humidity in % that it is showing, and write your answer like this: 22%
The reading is 54%
